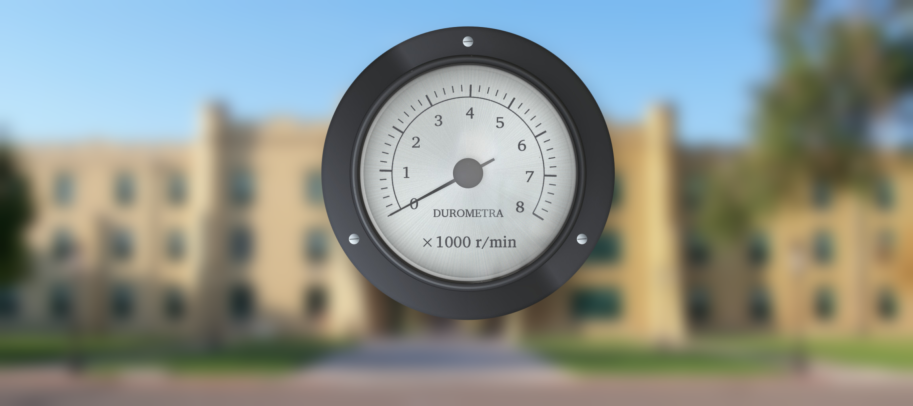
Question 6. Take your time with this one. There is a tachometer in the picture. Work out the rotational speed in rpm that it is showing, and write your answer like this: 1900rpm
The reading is 0rpm
